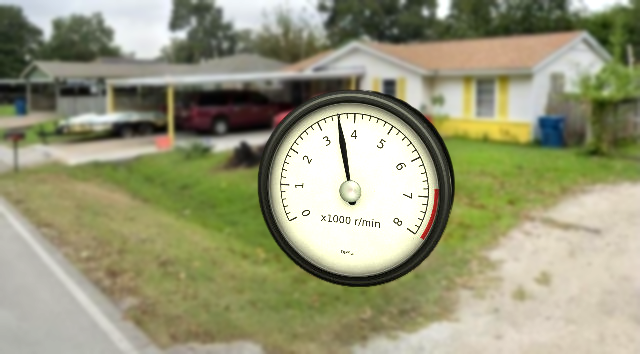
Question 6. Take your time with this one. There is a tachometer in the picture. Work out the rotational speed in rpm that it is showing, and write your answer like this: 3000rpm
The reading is 3600rpm
